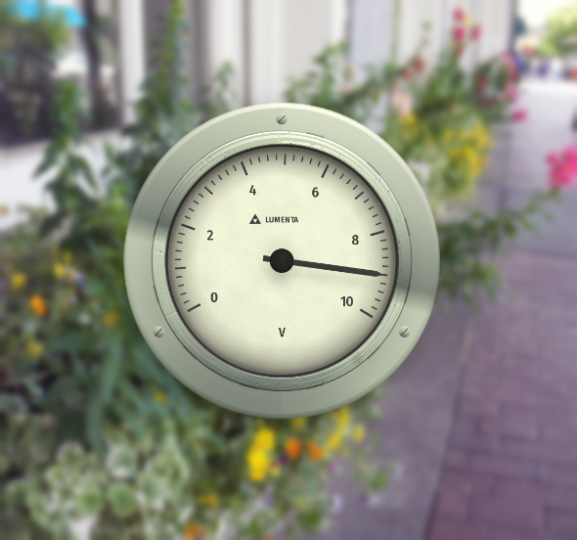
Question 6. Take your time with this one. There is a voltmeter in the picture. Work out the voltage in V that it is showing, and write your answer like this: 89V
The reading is 9V
